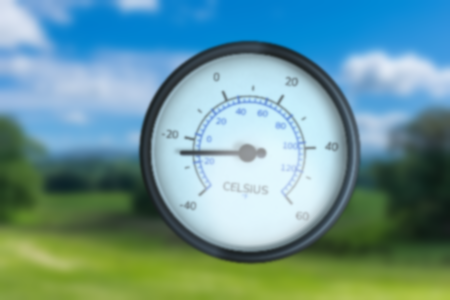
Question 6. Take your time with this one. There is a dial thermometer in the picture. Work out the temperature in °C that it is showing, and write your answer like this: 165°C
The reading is -25°C
